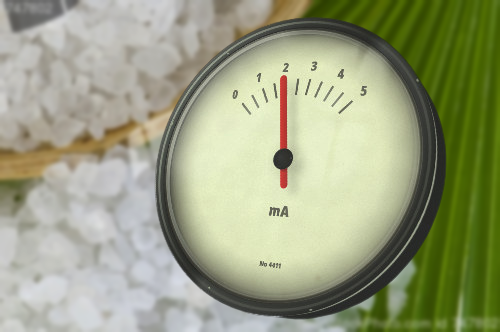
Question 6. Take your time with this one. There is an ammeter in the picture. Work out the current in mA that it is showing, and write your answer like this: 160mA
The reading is 2mA
